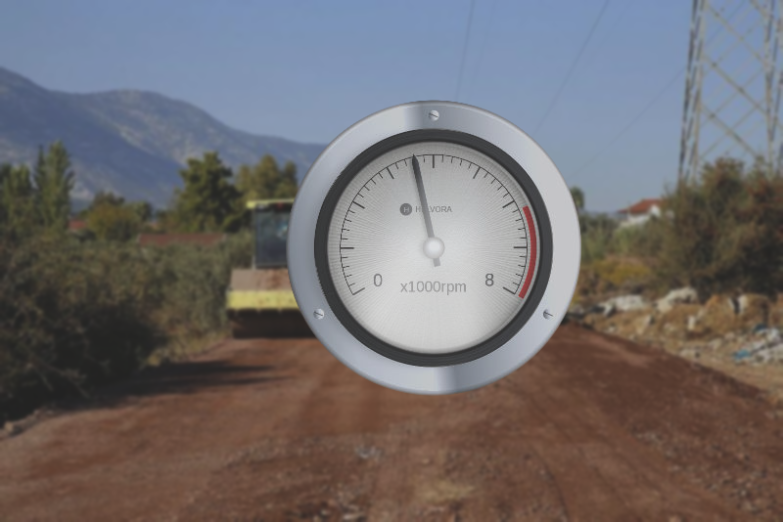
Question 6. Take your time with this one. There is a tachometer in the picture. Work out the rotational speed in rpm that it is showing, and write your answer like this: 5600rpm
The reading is 3600rpm
